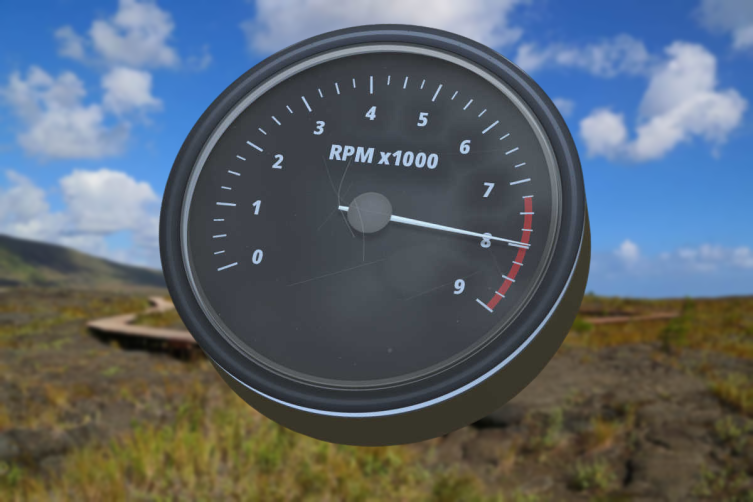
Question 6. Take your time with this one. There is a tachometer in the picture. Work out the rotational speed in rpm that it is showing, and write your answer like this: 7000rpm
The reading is 8000rpm
